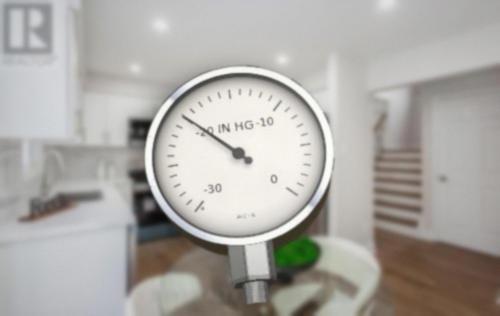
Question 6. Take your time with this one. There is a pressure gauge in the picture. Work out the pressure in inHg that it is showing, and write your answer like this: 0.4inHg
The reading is -20inHg
